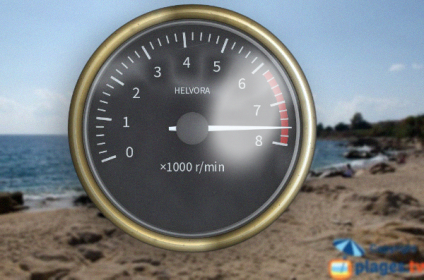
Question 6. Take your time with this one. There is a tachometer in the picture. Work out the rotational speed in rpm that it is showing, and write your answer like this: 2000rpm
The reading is 7600rpm
